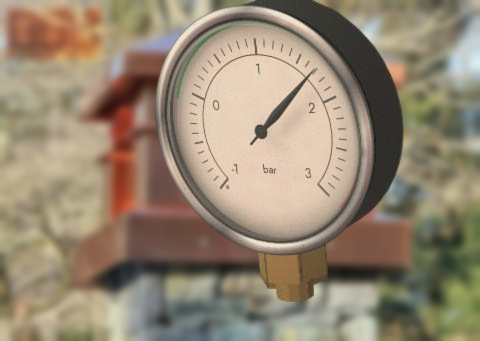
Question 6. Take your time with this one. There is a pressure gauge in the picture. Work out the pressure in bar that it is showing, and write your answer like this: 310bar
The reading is 1.7bar
